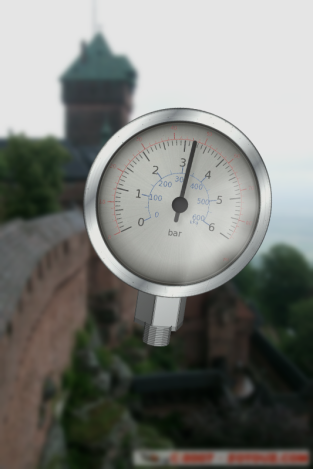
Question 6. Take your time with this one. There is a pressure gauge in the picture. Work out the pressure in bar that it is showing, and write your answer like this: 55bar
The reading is 3.2bar
